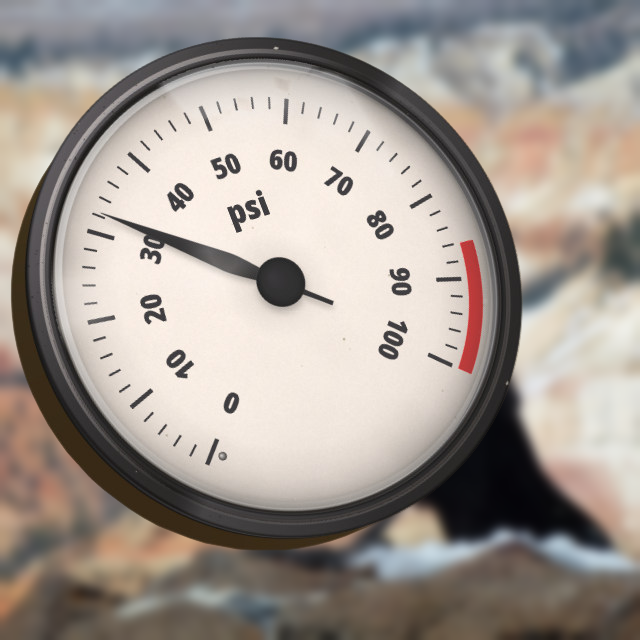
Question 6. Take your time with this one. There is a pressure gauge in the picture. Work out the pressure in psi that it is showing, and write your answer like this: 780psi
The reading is 32psi
